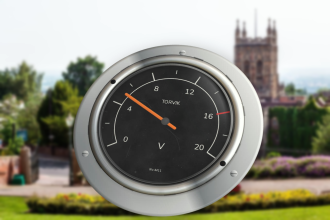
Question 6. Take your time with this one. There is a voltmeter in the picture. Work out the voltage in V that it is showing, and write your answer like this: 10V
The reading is 5V
